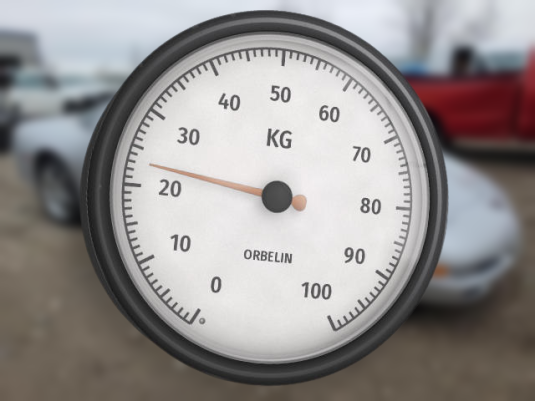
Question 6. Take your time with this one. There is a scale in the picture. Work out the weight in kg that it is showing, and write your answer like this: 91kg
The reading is 23kg
